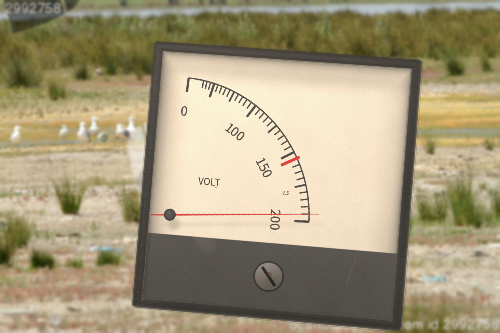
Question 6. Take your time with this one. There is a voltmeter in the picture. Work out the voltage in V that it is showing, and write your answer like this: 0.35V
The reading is 195V
